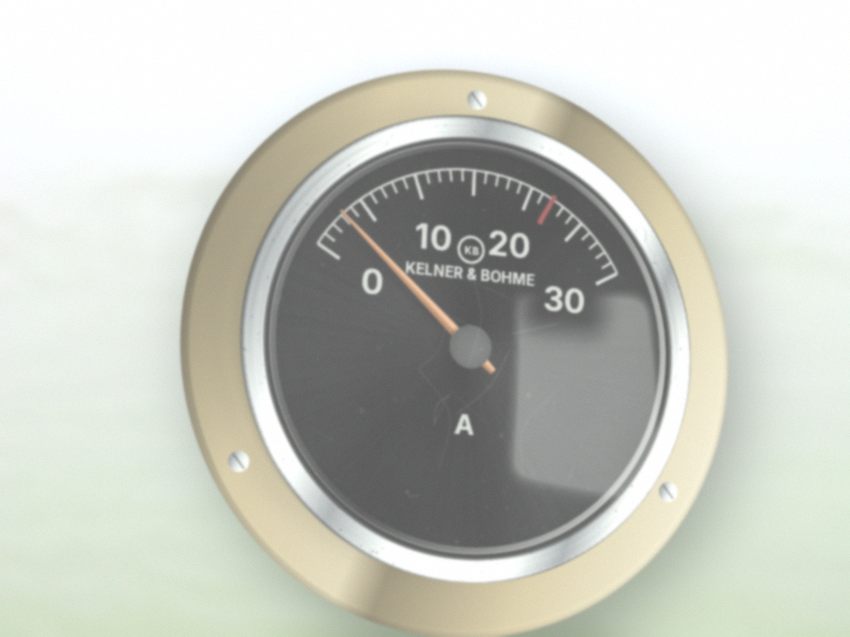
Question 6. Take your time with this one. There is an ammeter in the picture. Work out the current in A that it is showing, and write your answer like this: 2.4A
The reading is 3A
